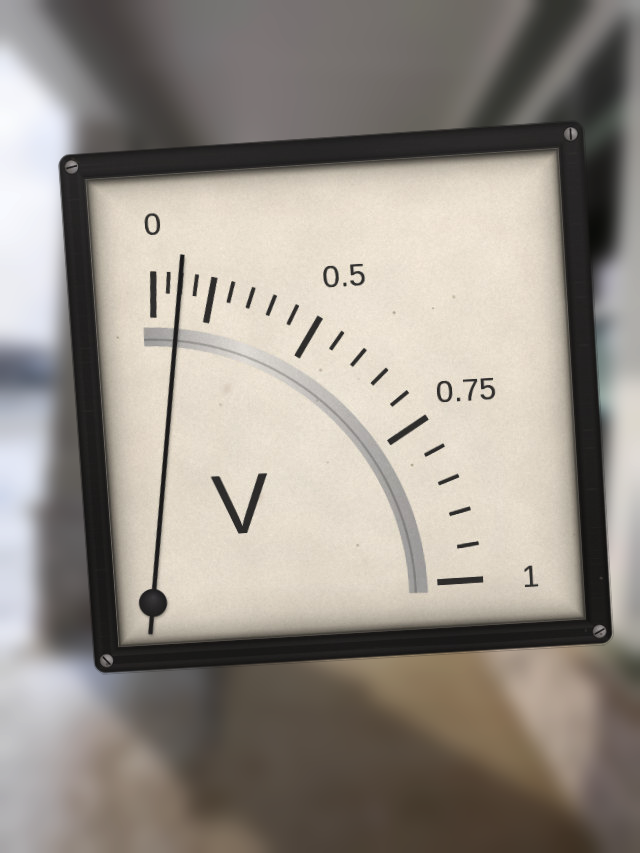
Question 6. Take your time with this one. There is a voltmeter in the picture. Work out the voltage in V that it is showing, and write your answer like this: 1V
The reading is 0.15V
